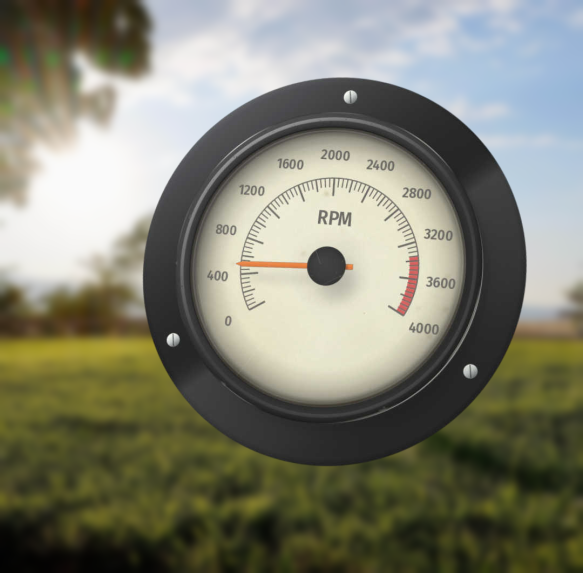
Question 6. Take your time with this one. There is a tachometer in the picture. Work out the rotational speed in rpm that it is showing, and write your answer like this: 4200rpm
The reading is 500rpm
